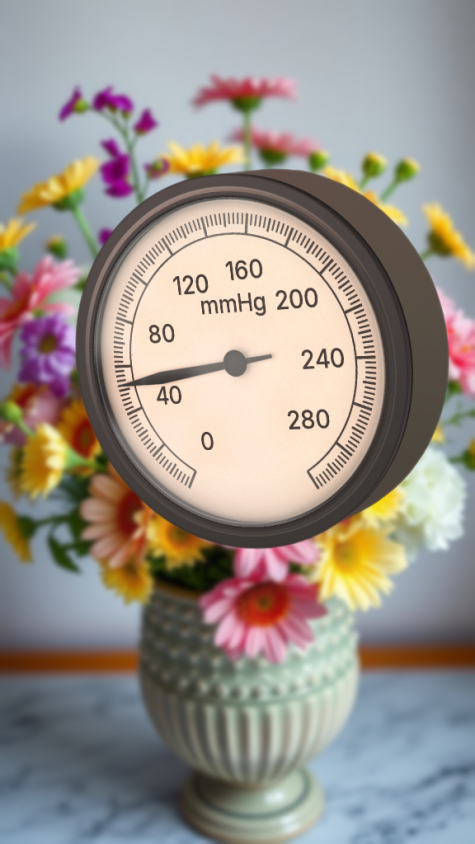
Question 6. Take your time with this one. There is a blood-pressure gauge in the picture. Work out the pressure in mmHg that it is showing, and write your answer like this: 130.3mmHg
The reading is 52mmHg
